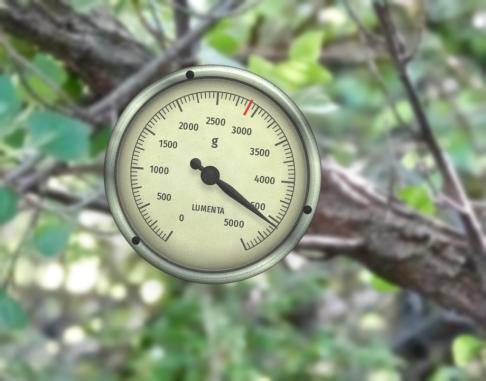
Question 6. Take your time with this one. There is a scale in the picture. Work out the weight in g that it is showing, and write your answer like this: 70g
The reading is 4550g
